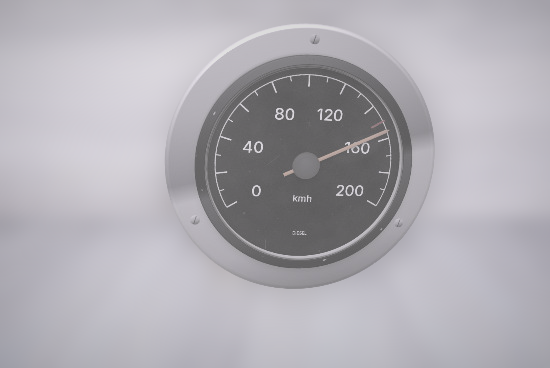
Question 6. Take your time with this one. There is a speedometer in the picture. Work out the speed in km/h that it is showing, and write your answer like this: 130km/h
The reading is 155km/h
